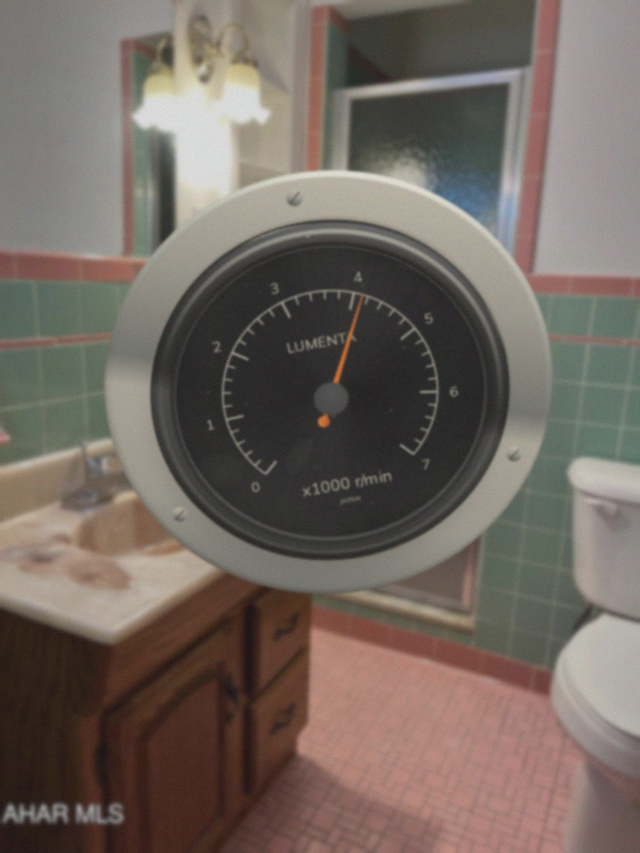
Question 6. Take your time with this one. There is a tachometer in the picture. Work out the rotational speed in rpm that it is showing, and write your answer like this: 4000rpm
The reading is 4100rpm
